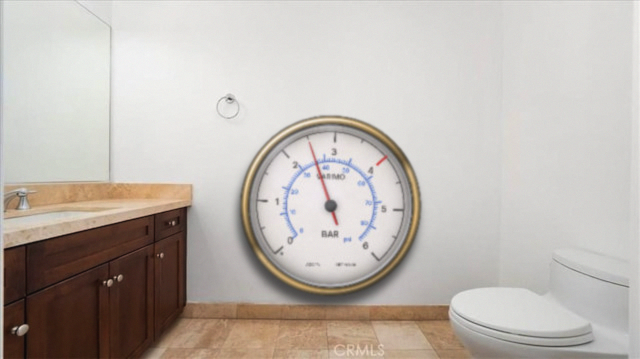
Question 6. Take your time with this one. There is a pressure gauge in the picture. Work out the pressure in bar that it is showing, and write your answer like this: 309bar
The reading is 2.5bar
